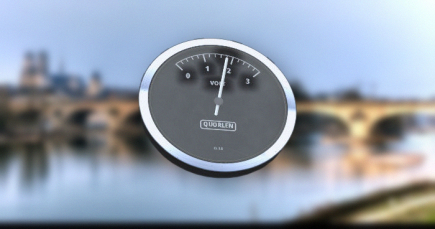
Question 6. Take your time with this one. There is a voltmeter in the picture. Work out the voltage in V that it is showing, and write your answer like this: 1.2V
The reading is 1.8V
